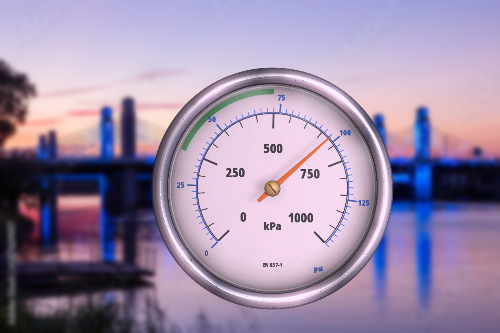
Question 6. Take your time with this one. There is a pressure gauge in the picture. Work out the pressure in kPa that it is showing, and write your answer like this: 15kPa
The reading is 675kPa
